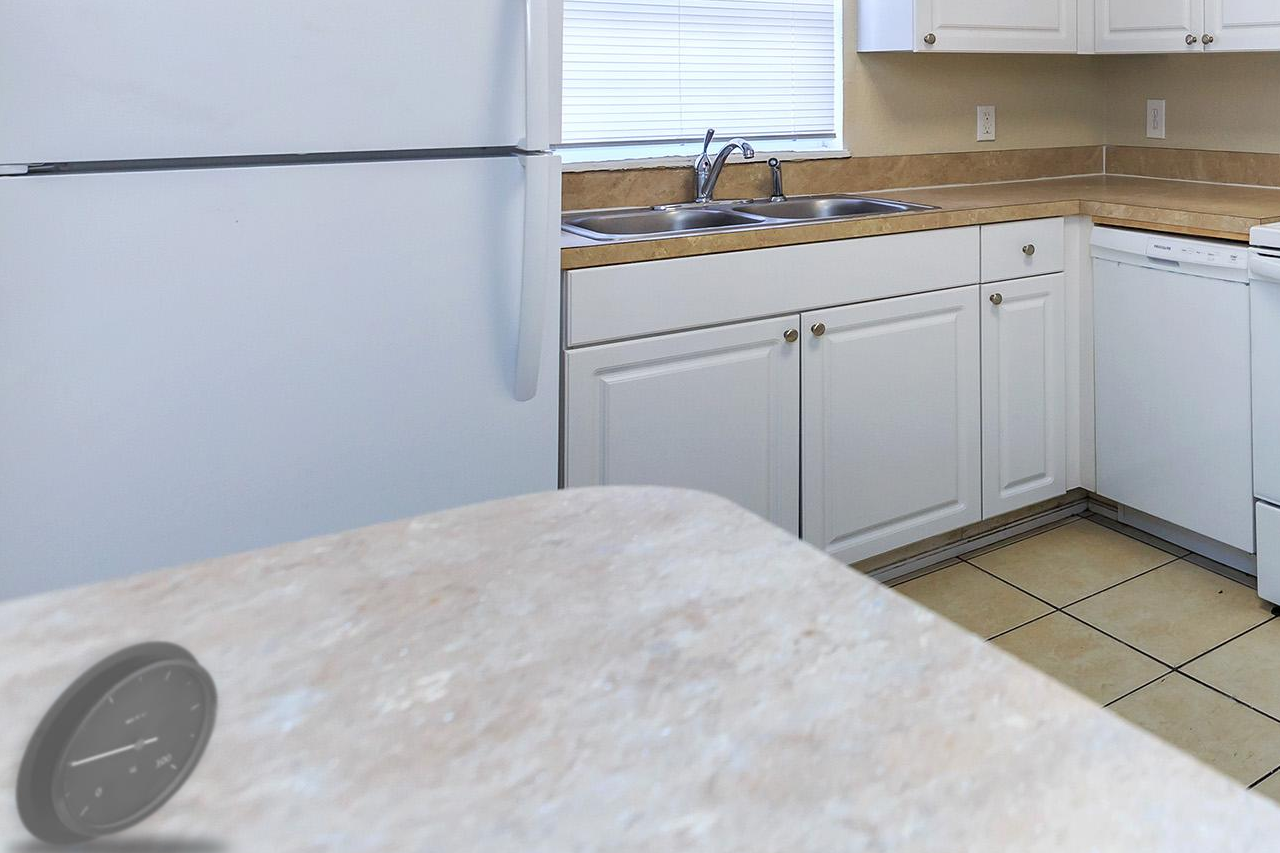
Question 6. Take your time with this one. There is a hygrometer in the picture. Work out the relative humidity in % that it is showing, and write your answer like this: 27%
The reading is 20%
